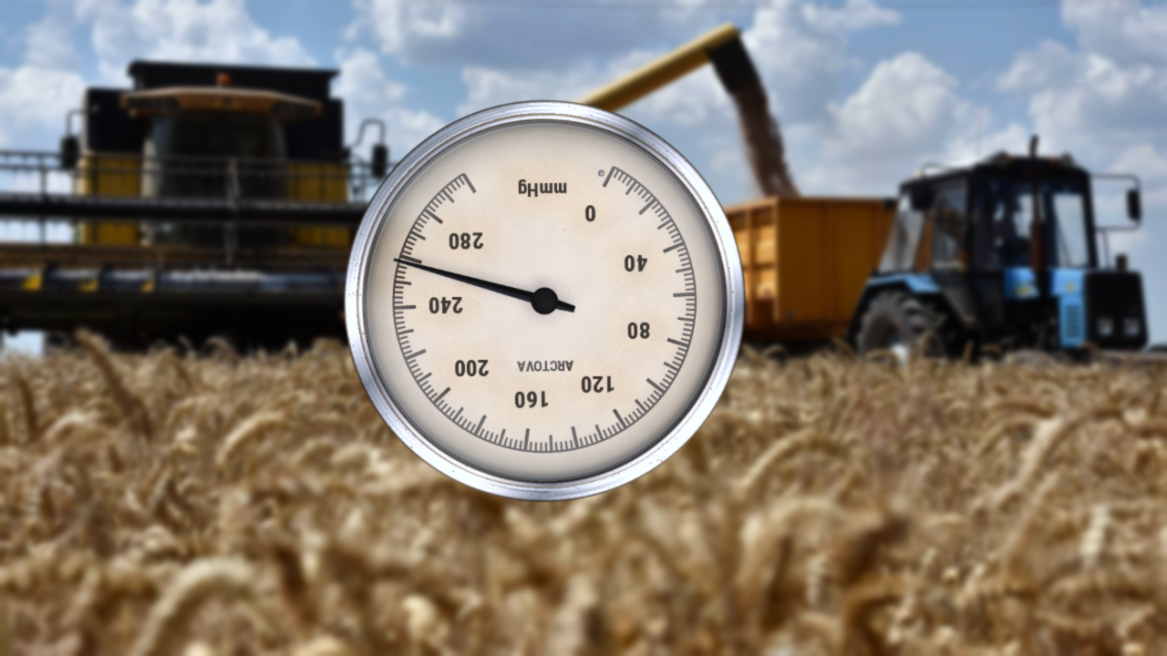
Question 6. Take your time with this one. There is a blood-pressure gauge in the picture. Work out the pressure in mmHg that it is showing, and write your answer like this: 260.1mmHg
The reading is 258mmHg
